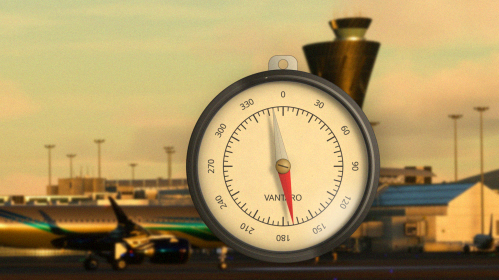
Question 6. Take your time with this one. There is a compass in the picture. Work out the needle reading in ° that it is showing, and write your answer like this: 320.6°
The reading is 170°
